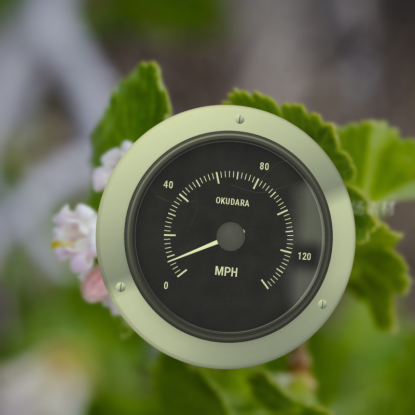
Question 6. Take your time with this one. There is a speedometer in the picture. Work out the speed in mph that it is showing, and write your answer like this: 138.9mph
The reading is 8mph
